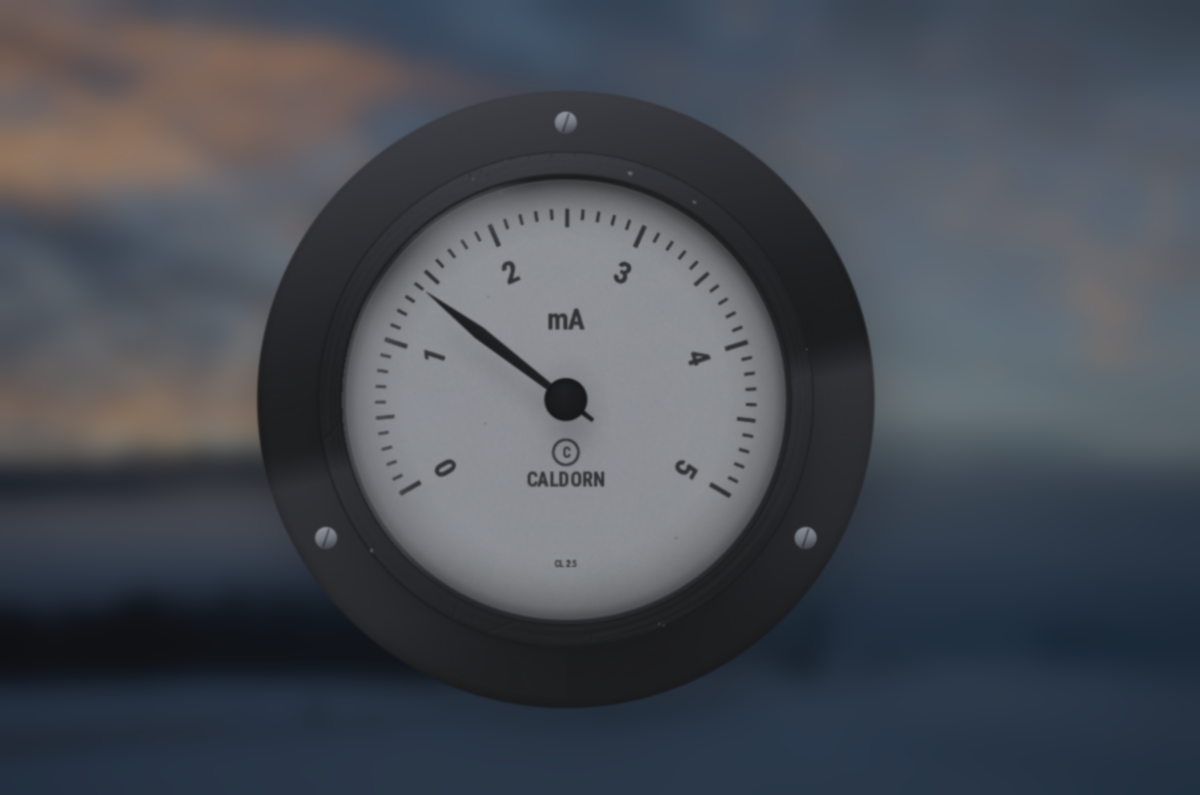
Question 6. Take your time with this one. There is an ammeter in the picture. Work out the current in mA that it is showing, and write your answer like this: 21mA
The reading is 1.4mA
